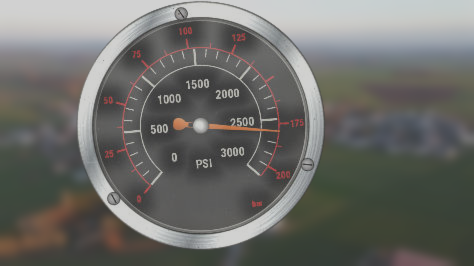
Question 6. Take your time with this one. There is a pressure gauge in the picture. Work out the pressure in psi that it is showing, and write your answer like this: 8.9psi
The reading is 2600psi
